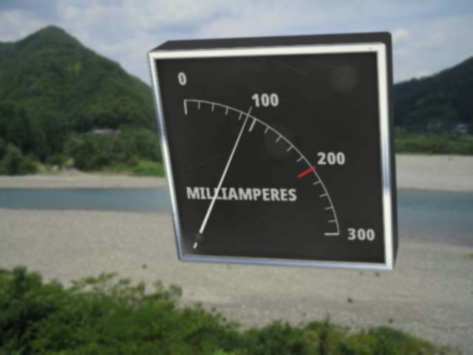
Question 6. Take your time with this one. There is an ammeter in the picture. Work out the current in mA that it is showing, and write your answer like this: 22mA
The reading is 90mA
